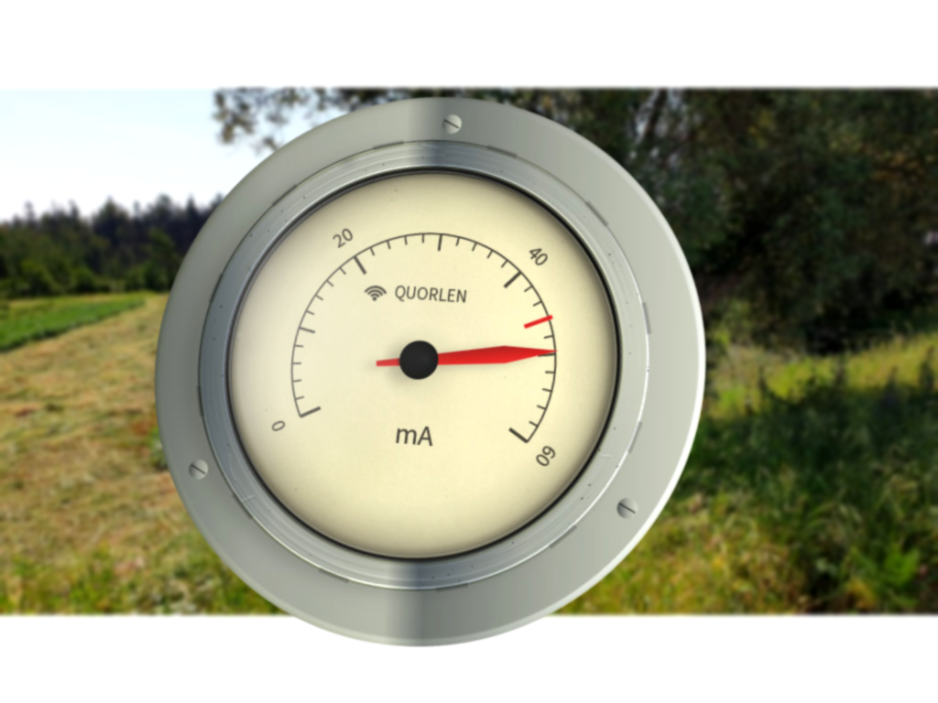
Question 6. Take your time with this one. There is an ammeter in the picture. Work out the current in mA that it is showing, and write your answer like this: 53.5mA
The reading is 50mA
